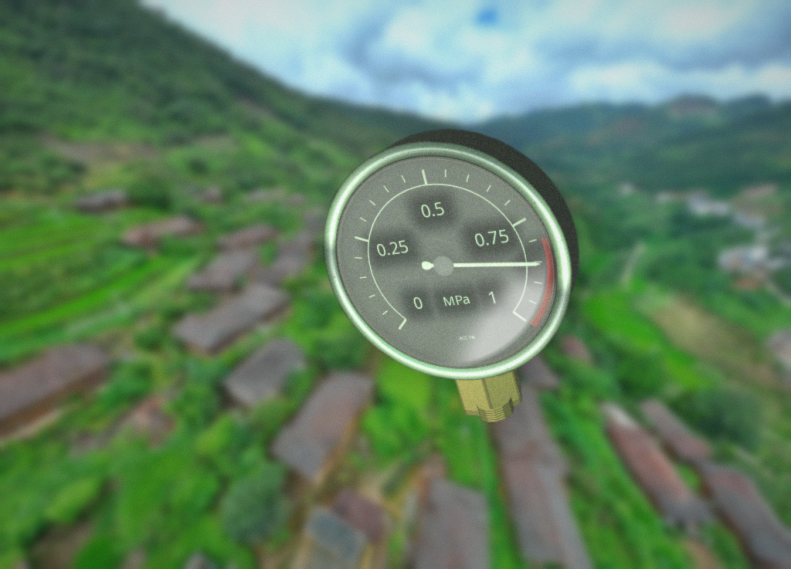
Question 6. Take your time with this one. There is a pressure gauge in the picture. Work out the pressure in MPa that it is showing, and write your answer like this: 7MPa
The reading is 0.85MPa
